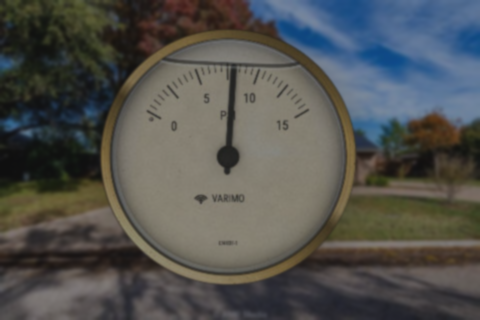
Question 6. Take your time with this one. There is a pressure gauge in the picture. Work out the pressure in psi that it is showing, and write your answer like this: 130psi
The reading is 8psi
